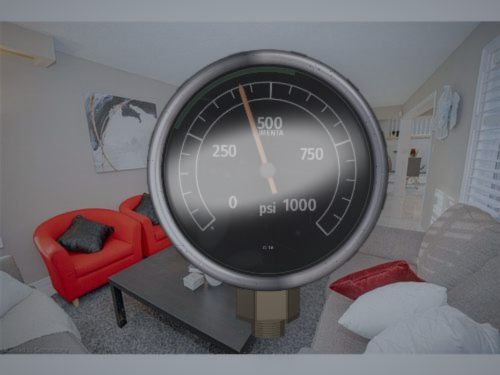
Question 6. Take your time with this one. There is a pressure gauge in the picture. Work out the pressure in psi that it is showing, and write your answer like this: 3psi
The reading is 425psi
